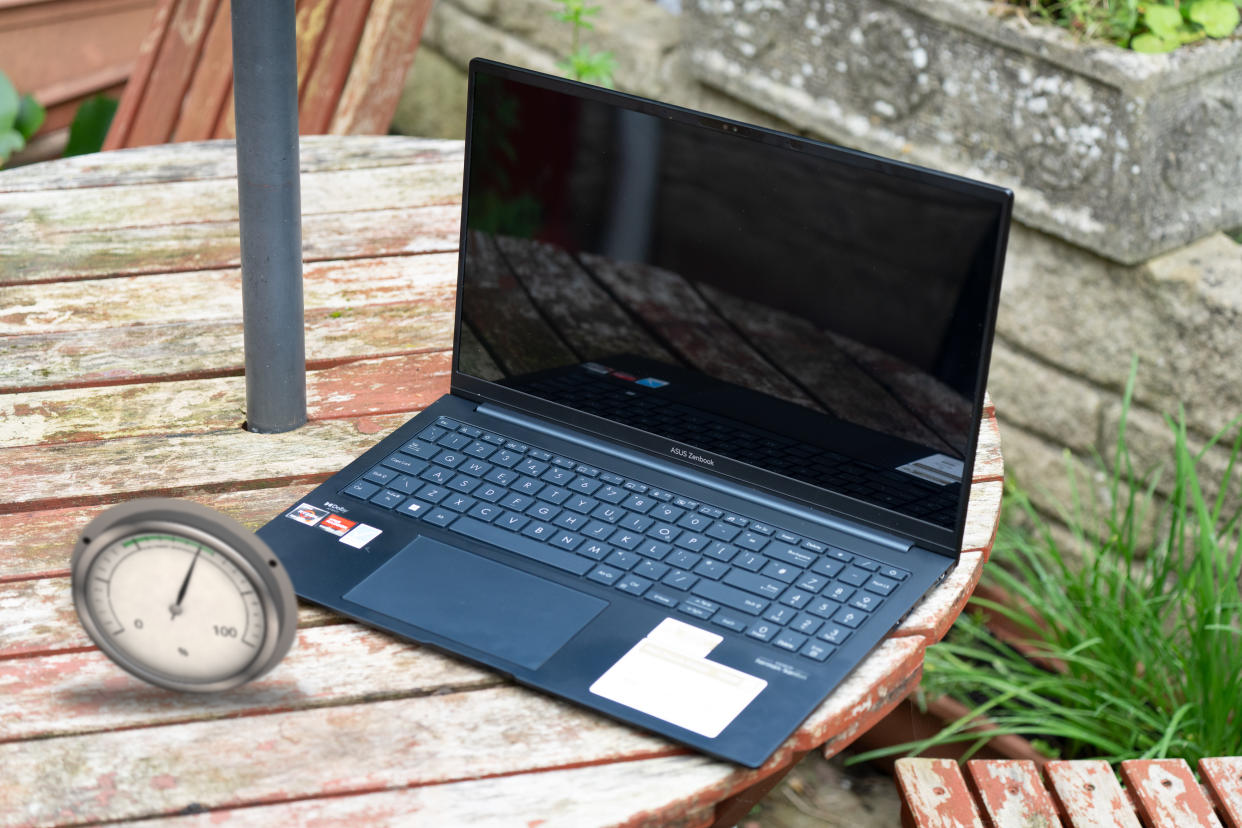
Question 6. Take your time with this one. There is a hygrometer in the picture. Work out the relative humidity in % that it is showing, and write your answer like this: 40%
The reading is 60%
